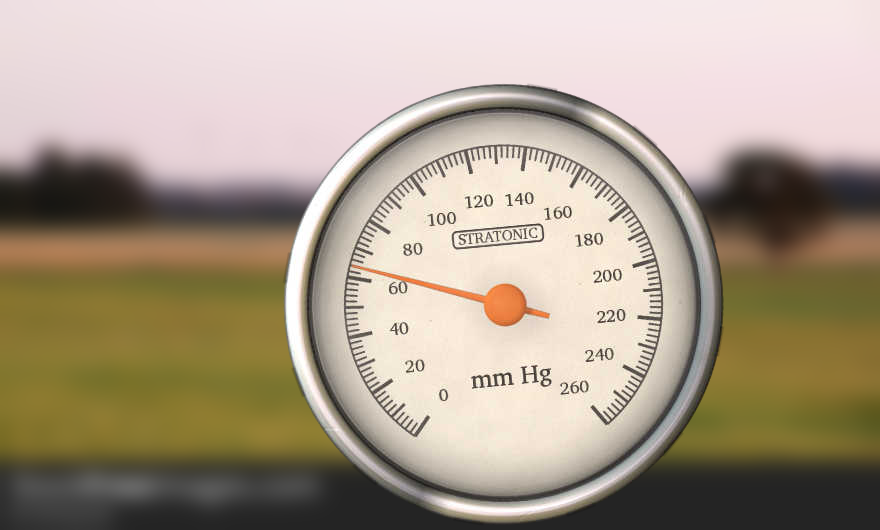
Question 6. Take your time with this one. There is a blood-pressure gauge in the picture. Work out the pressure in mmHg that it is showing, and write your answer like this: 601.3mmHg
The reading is 64mmHg
